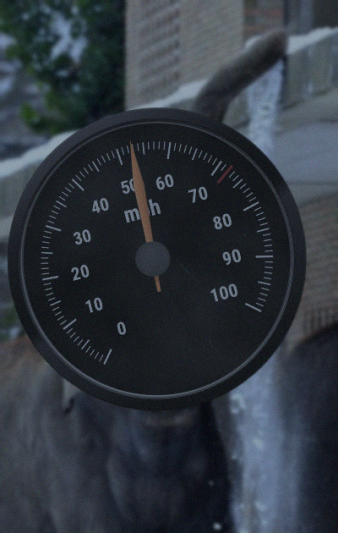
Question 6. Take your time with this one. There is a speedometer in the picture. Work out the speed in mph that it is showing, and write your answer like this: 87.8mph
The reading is 53mph
